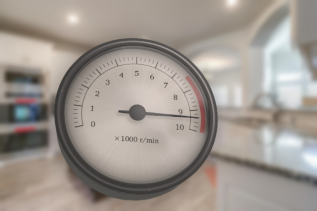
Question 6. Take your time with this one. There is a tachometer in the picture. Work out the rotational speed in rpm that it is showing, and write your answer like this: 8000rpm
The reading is 9400rpm
